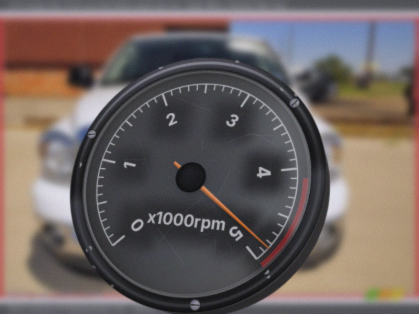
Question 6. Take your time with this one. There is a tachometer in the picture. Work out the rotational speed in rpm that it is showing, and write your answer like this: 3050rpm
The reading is 4850rpm
